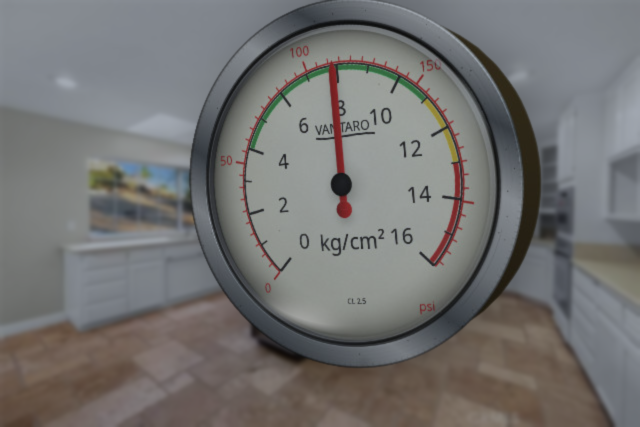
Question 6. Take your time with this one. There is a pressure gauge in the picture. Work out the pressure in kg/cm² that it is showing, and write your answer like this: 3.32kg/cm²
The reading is 8kg/cm²
